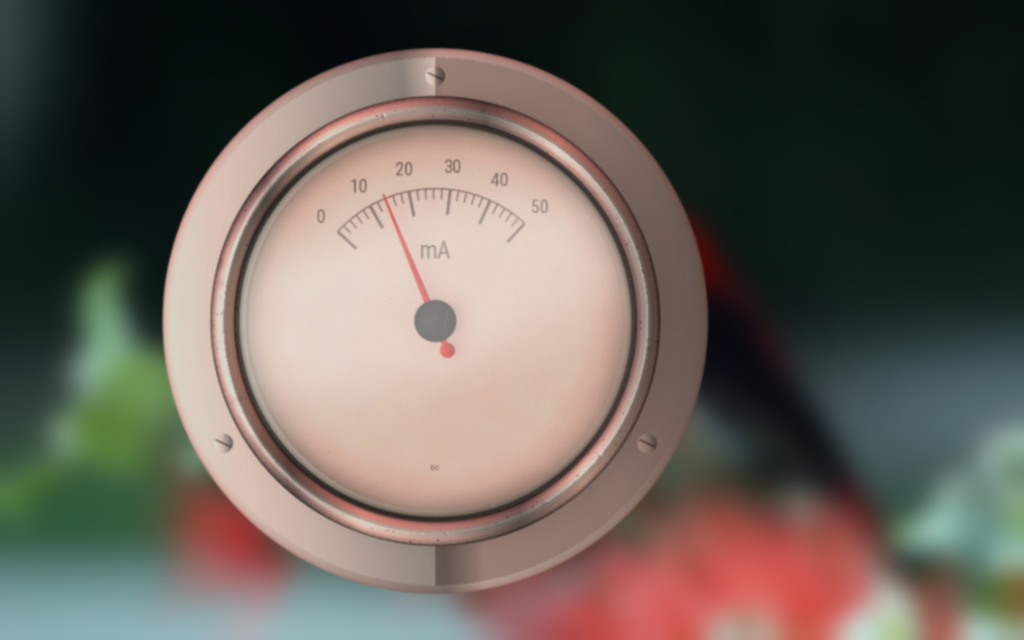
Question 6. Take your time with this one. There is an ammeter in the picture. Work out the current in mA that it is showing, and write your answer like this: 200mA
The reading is 14mA
